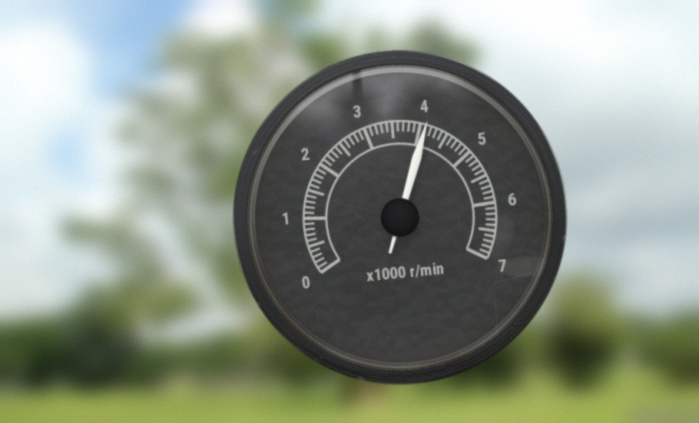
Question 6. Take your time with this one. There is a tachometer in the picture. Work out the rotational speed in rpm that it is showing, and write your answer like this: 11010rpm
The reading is 4100rpm
